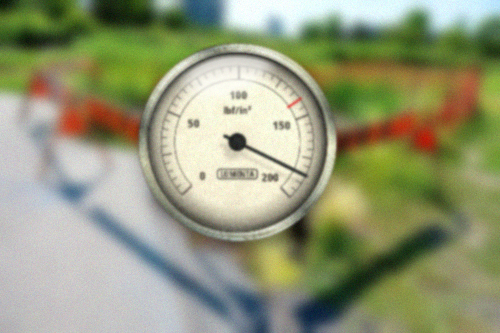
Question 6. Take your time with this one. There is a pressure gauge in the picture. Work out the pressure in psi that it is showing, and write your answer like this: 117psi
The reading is 185psi
